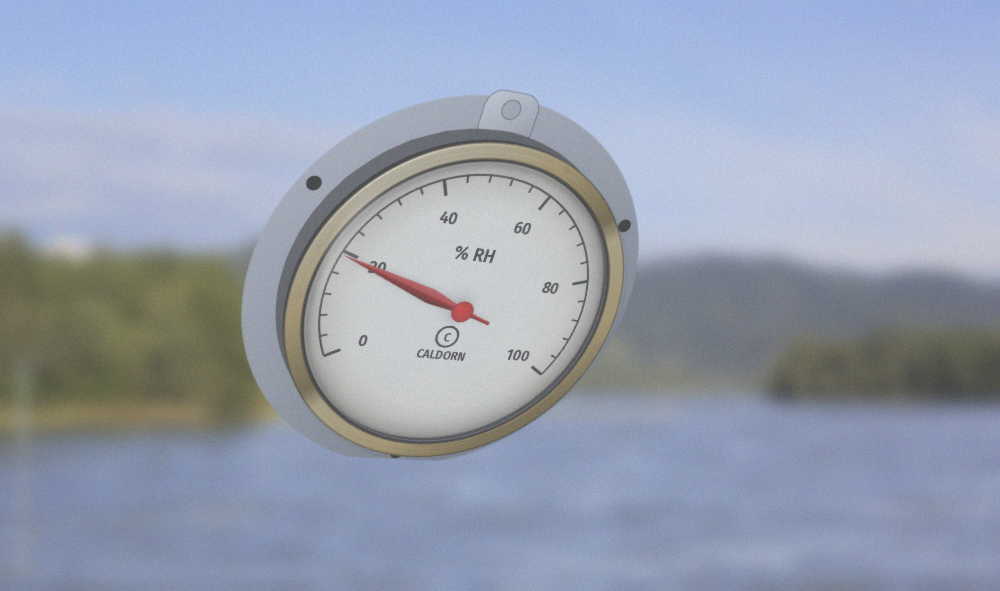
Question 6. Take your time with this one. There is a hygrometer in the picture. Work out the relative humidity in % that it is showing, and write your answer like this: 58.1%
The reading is 20%
